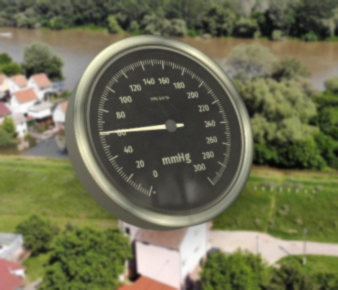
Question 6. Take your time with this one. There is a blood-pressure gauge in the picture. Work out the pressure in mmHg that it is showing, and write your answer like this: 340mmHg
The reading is 60mmHg
